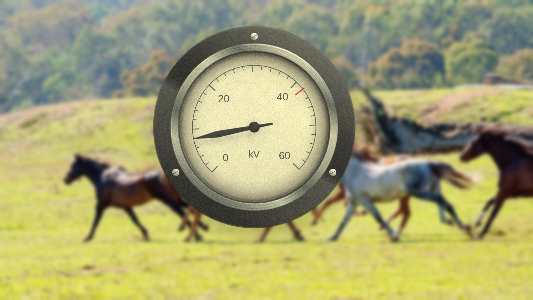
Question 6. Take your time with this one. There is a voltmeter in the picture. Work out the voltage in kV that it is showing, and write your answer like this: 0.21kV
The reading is 8kV
